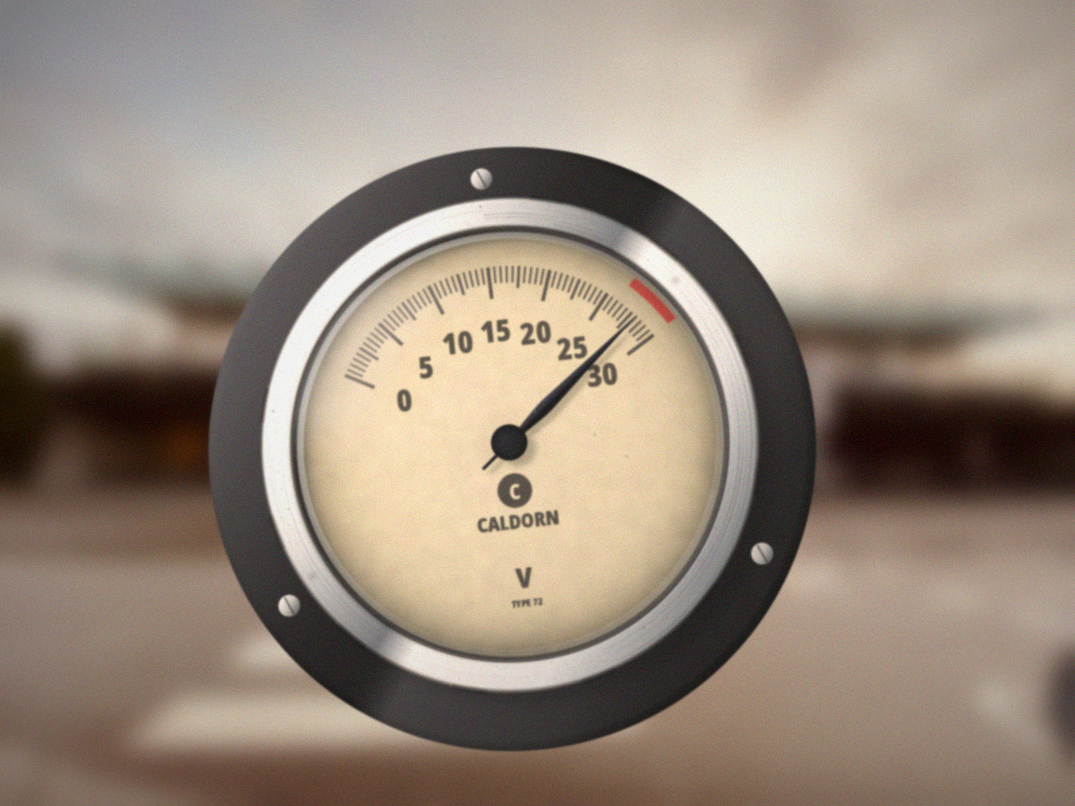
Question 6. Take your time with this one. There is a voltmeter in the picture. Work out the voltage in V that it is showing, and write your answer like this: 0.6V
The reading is 28V
